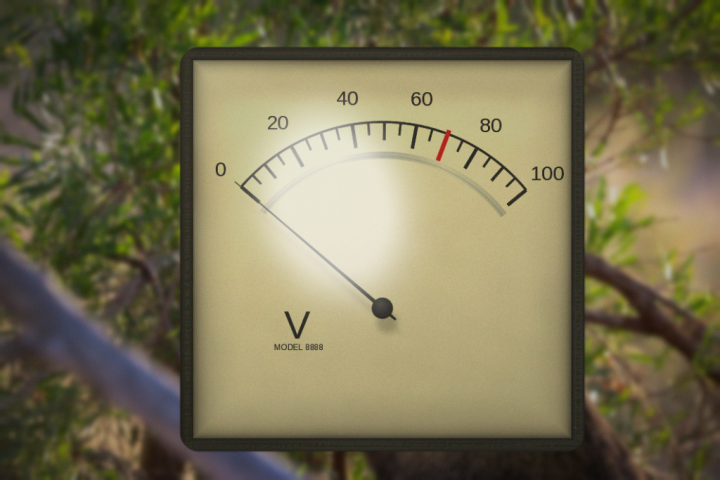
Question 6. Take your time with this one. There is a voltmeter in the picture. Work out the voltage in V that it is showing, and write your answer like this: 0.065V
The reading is 0V
